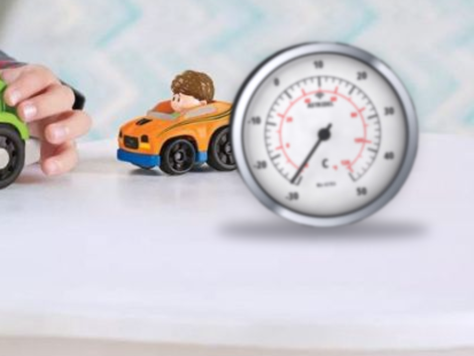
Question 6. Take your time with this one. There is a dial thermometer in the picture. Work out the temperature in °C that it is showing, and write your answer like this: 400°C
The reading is -28°C
